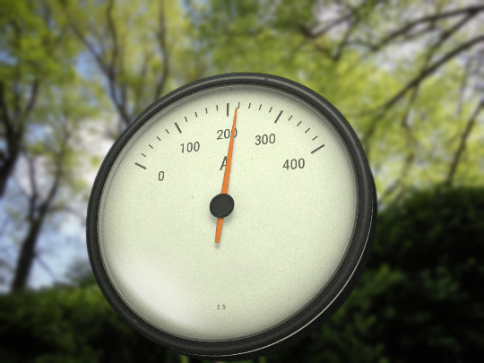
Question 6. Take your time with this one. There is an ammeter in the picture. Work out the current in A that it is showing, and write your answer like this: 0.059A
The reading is 220A
